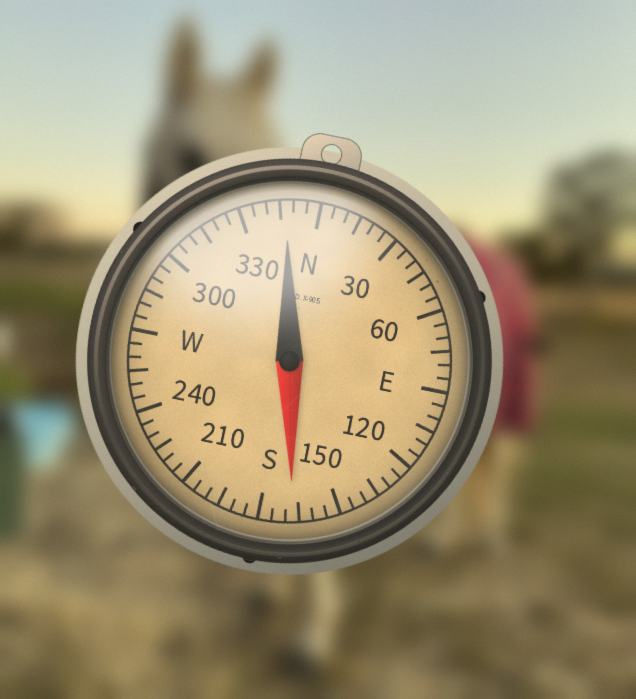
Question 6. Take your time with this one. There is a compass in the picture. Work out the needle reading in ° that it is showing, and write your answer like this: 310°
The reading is 167.5°
